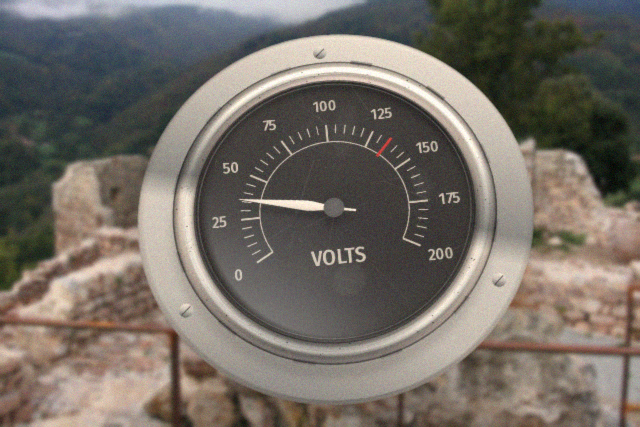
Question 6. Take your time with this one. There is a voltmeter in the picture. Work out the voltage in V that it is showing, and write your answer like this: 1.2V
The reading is 35V
